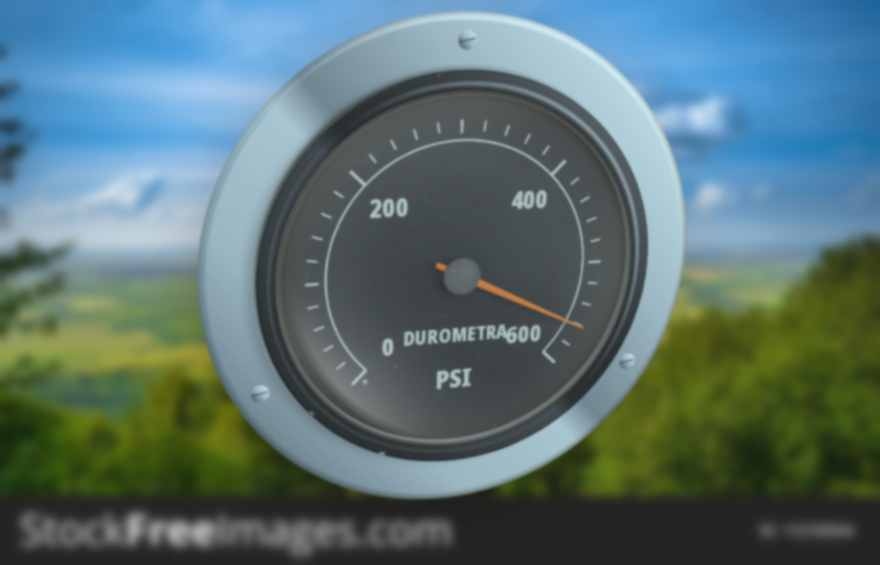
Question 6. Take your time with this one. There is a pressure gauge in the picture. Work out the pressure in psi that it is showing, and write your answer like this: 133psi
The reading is 560psi
